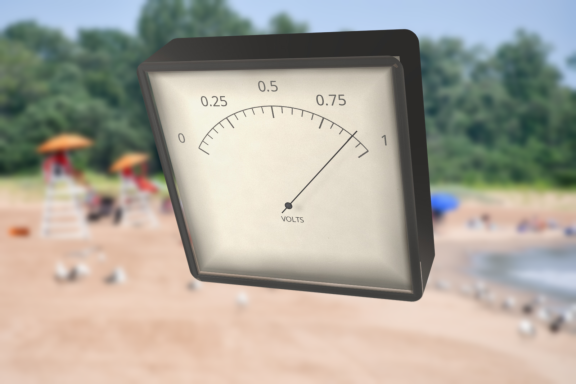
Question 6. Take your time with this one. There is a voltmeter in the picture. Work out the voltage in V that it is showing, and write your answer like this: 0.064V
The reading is 0.9V
